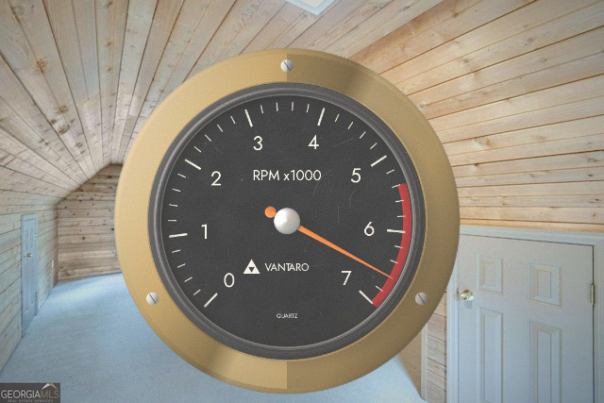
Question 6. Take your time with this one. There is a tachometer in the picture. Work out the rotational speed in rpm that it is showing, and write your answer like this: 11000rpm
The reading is 6600rpm
